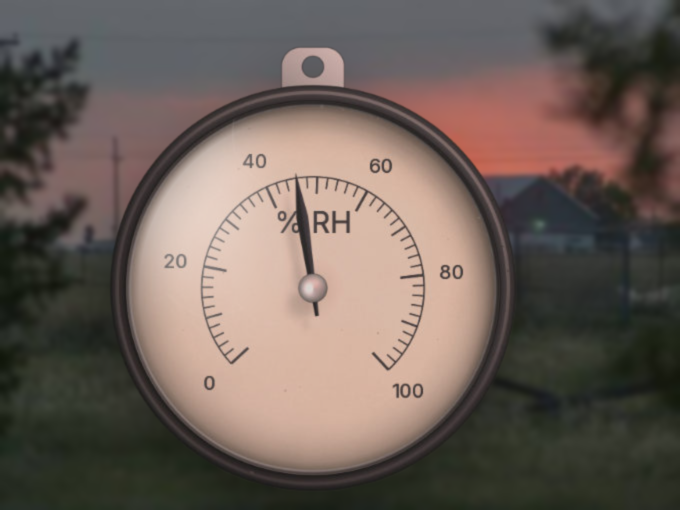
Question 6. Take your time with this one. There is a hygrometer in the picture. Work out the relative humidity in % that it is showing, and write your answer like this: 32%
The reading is 46%
